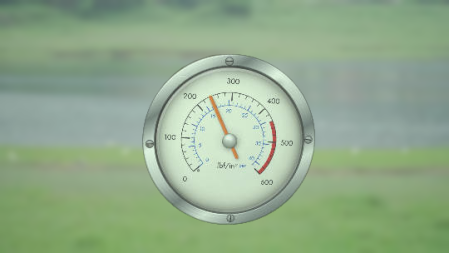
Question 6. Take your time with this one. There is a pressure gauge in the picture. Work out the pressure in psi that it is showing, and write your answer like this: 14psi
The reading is 240psi
